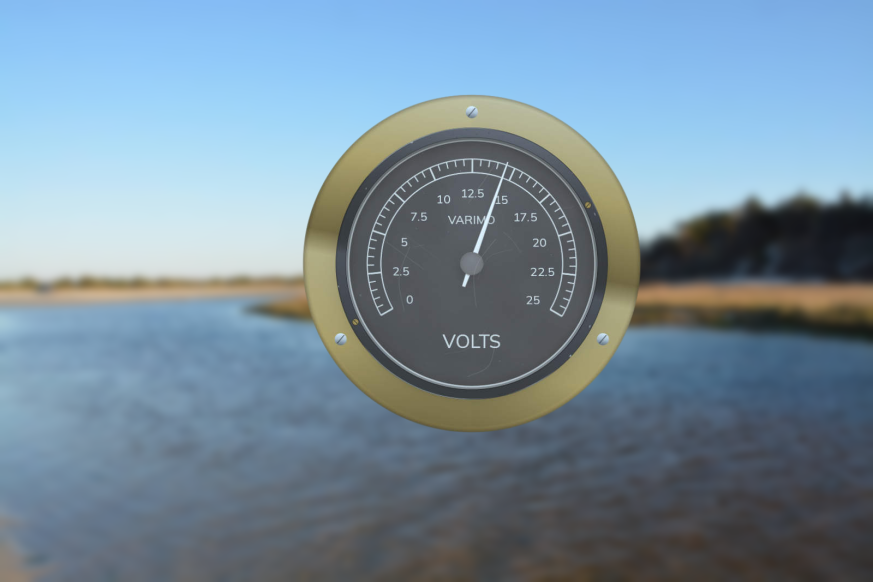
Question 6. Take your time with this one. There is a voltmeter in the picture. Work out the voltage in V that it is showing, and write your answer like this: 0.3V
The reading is 14.5V
